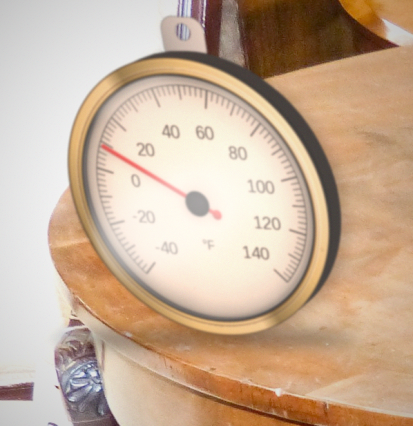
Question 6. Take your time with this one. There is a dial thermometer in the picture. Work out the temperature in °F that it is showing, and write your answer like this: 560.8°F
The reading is 10°F
